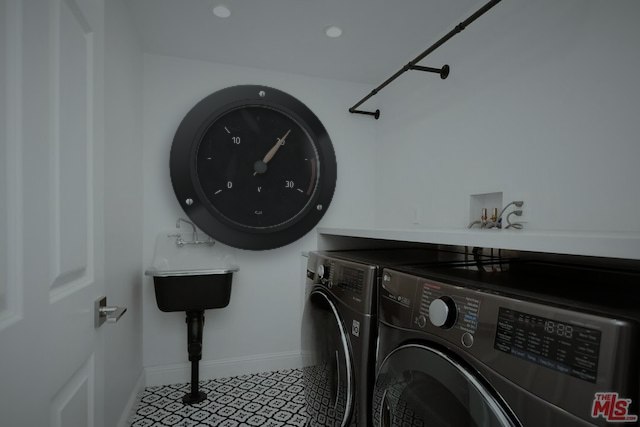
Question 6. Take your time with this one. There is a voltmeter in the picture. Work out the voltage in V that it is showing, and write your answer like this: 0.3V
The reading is 20V
